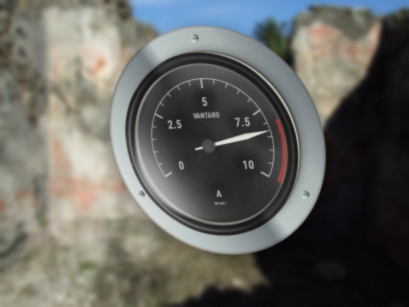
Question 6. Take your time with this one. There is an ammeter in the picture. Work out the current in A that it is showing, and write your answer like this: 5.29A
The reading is 8.25A
